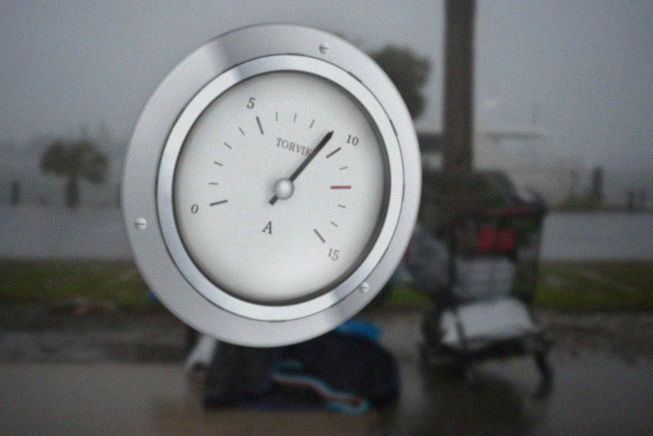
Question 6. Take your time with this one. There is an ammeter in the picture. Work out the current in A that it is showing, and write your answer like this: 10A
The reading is 9A
